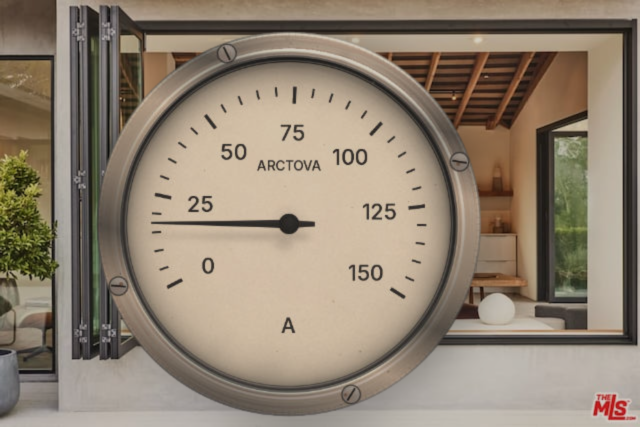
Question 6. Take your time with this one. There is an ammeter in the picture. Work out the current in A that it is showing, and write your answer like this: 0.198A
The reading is 17.5A
